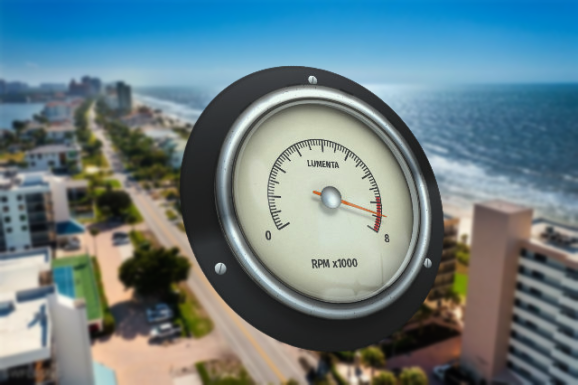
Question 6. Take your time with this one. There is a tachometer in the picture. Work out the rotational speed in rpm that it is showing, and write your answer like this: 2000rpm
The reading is 7500rpm
